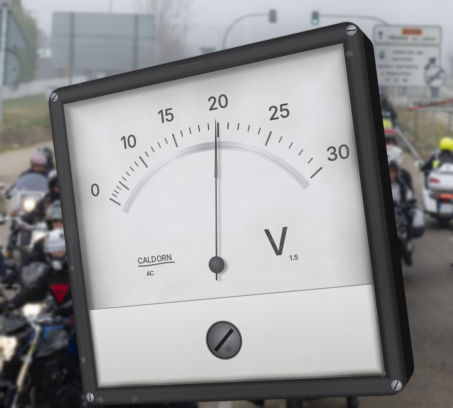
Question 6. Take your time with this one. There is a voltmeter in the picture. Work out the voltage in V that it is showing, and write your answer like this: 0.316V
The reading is 20V
